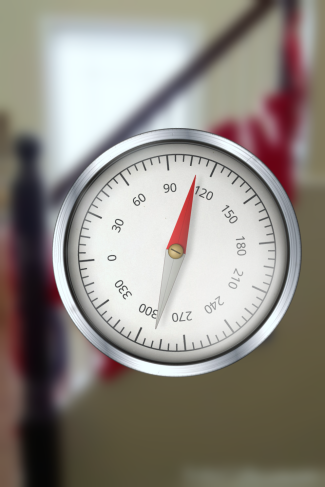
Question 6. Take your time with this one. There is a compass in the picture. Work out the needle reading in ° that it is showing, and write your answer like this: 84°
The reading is 110°
